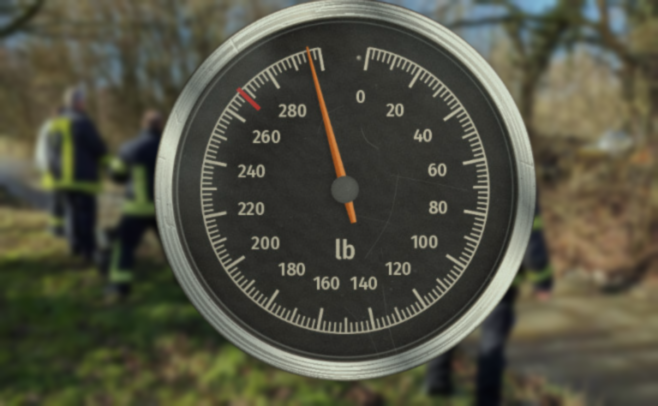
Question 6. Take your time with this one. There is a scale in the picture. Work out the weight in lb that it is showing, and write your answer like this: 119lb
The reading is 296lb
